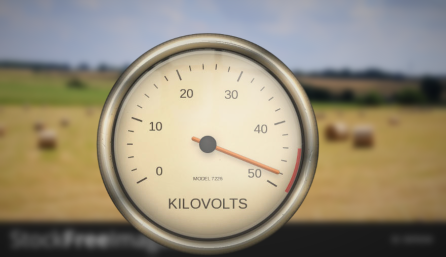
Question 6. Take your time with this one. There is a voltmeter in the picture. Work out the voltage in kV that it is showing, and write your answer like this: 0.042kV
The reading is 48kV
